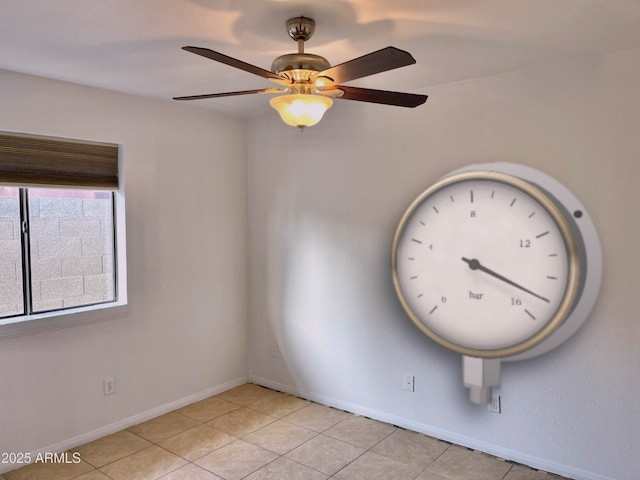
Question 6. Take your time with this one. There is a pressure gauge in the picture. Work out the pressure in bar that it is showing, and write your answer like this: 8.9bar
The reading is 15bar
